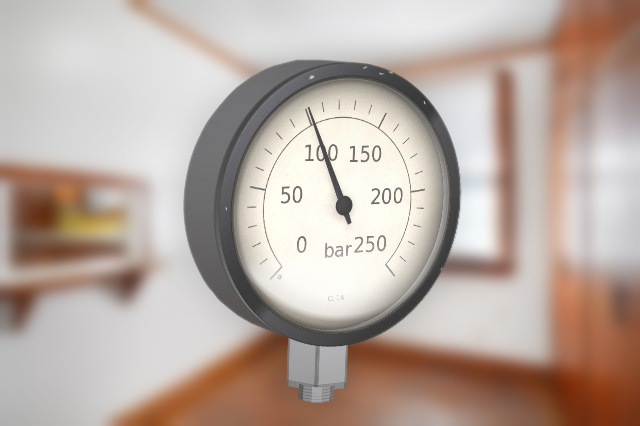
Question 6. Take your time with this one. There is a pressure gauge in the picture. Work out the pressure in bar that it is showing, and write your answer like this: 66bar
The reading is 100bar
